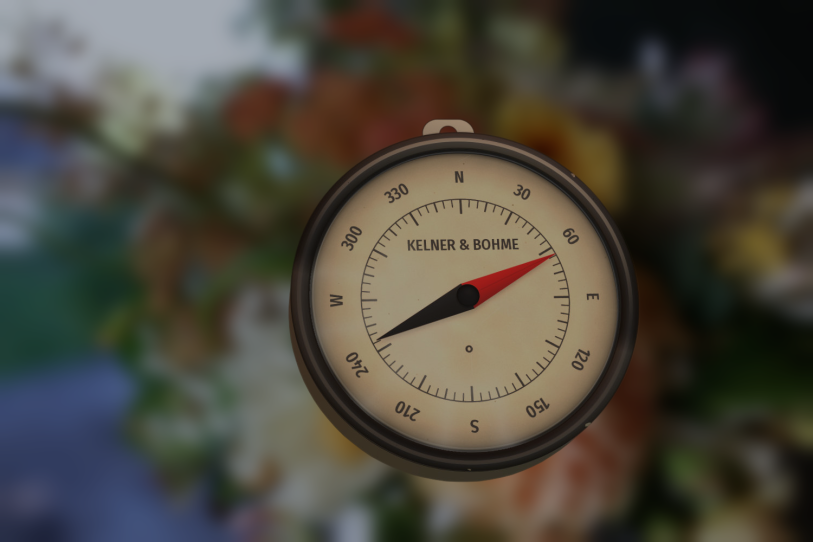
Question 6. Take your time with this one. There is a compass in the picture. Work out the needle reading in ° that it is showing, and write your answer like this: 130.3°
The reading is 65°
